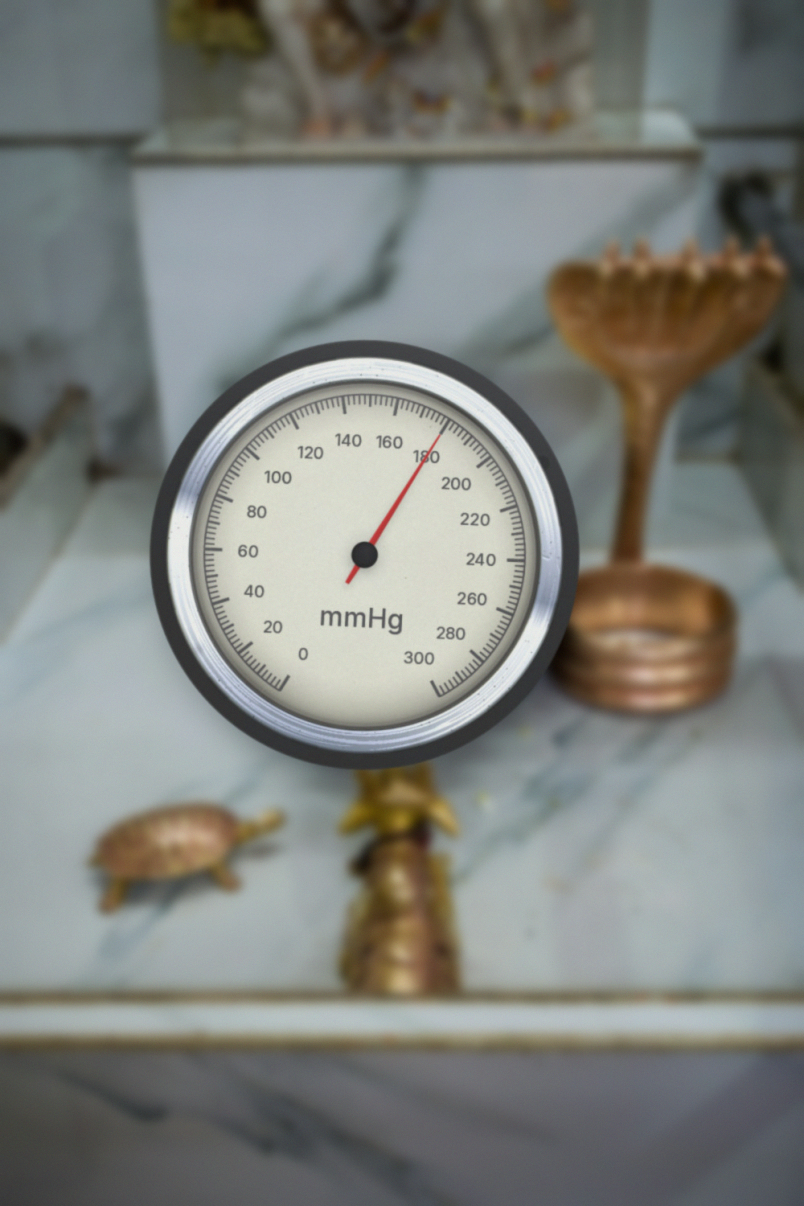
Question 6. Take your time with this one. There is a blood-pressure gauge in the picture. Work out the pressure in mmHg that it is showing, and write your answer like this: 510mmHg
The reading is 180mmHg
